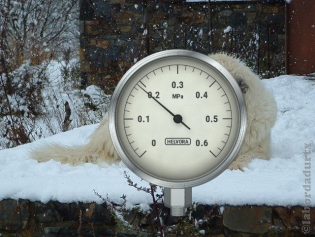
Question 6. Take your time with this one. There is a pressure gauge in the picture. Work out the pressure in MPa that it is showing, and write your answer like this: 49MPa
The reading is 0.19MPa
